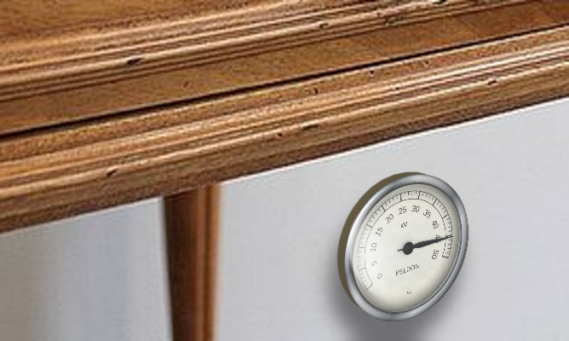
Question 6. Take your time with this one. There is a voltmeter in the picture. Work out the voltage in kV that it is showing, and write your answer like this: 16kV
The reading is 45kV
